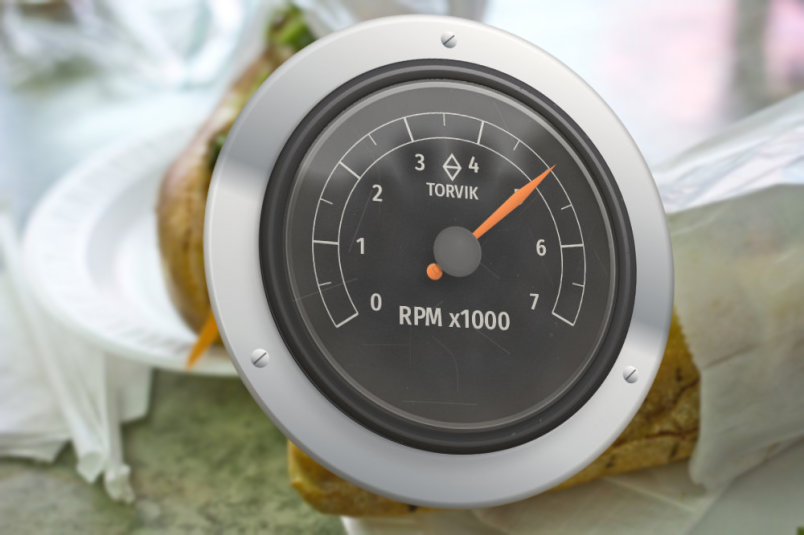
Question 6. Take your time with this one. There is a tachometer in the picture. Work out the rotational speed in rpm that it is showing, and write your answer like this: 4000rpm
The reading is 5000rpm
